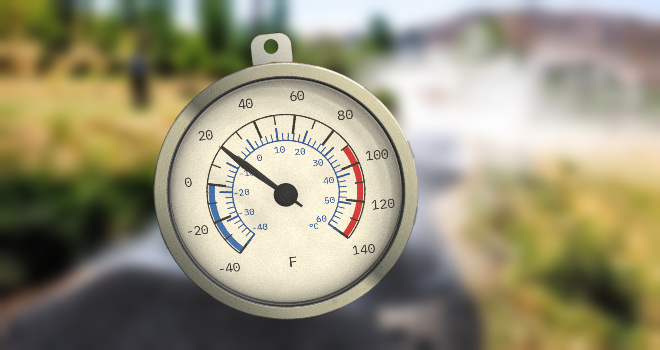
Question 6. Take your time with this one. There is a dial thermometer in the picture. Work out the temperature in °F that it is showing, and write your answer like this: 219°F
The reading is 20°F
